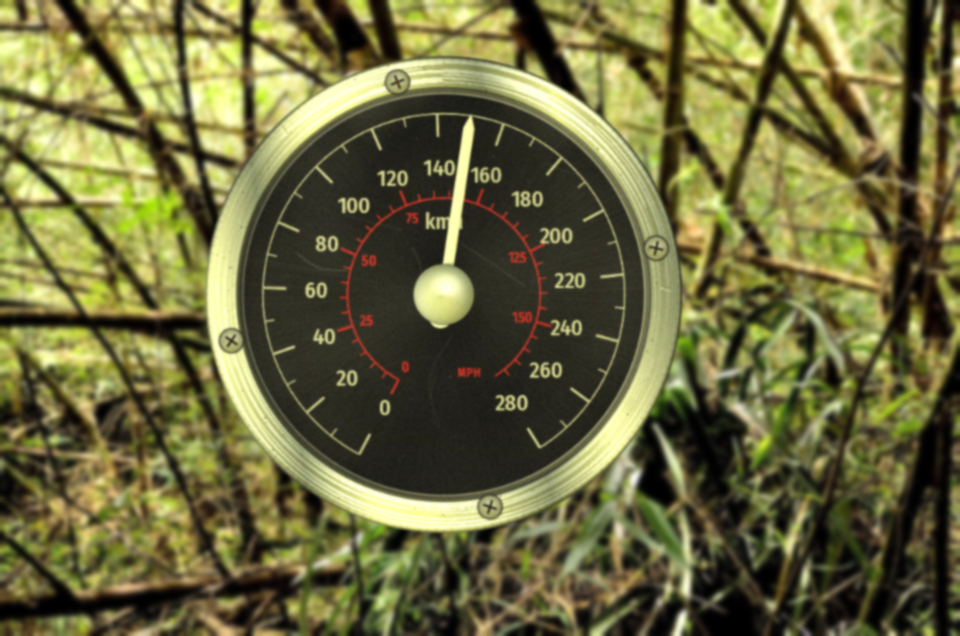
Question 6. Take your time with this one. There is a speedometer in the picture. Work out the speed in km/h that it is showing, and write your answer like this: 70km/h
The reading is 150km/h
